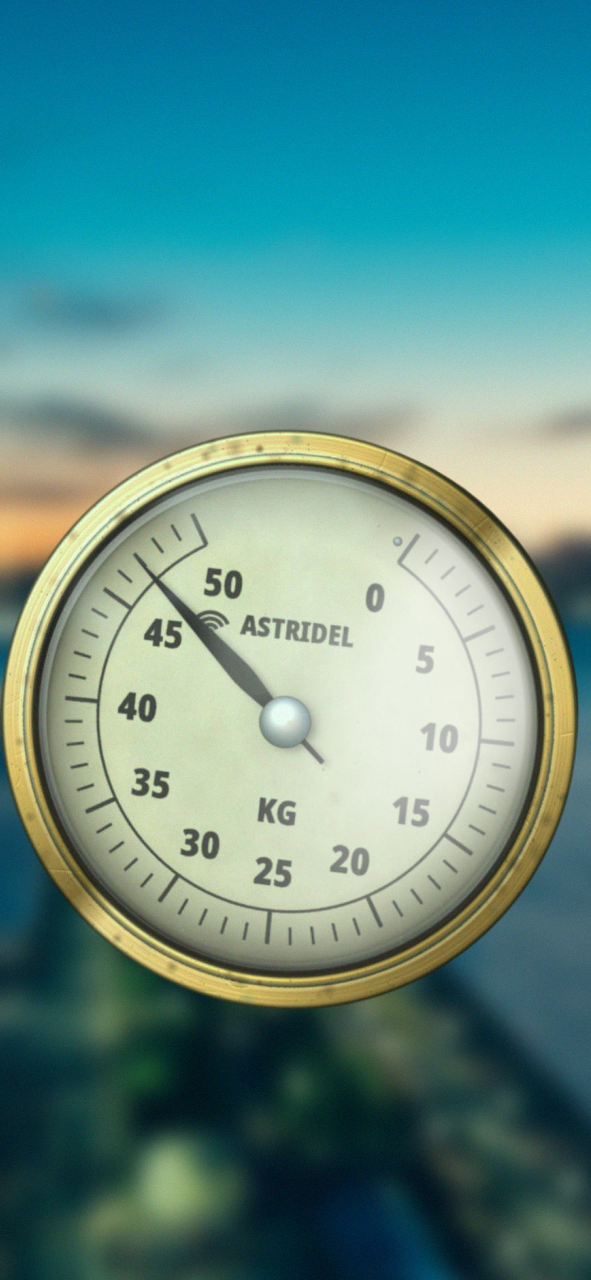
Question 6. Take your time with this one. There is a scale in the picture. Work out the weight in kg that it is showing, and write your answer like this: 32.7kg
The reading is 47kg
